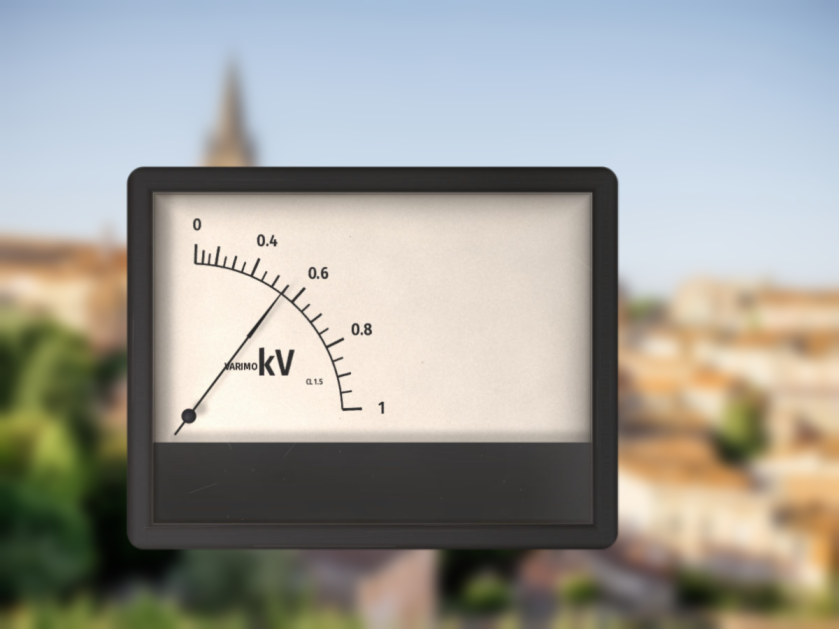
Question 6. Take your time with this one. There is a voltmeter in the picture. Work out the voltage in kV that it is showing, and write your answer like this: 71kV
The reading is 0.55kV
